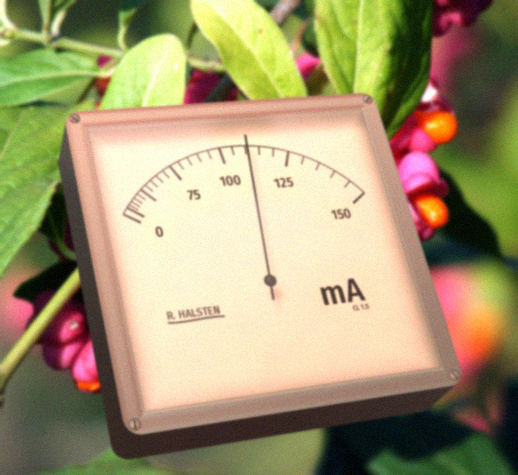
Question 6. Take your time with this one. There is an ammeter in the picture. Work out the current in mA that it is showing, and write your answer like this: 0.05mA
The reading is 110mA
